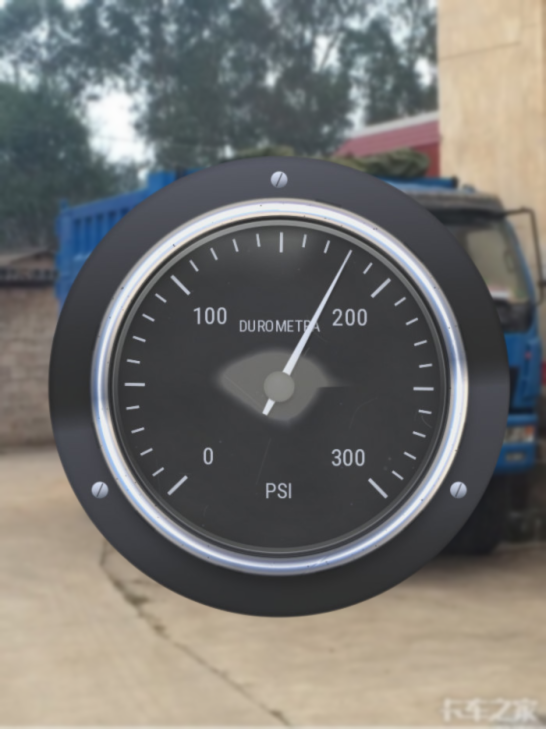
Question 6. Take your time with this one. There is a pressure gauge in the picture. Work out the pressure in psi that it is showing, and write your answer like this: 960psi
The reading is 180psi
